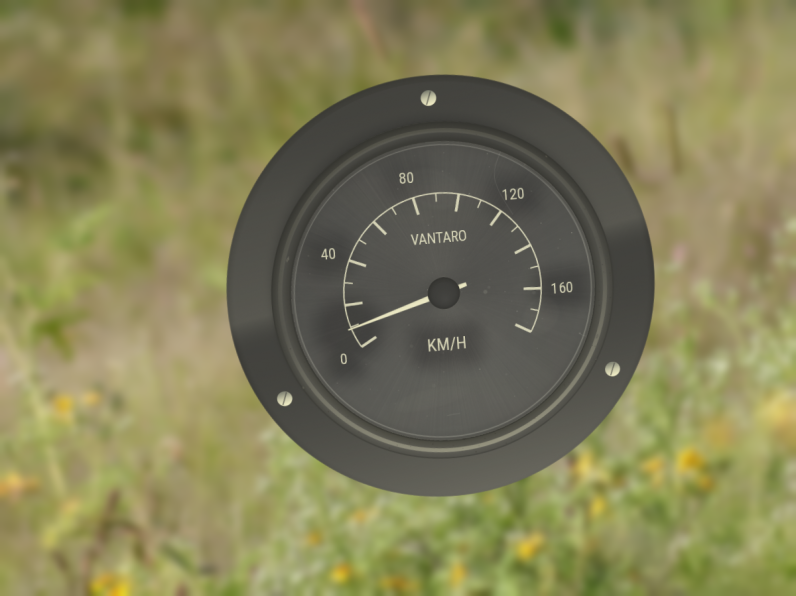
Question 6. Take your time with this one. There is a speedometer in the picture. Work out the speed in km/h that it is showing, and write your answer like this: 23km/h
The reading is 10km/h
